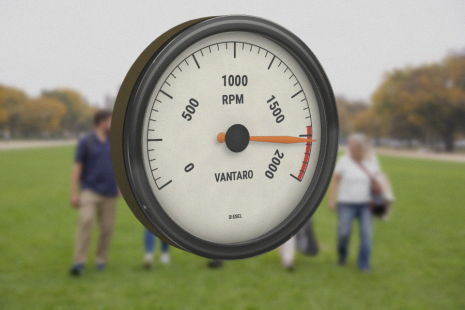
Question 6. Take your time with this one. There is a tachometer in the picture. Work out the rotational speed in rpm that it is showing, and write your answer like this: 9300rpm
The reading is 1775rpm
